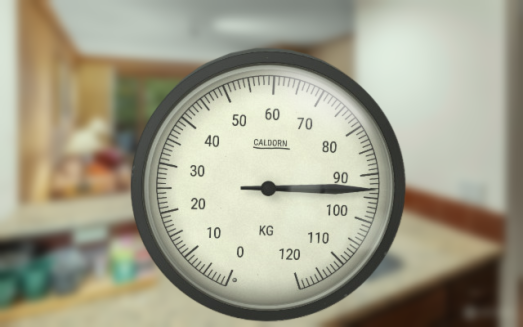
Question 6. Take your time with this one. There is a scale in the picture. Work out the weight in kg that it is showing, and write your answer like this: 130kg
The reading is 93kg
